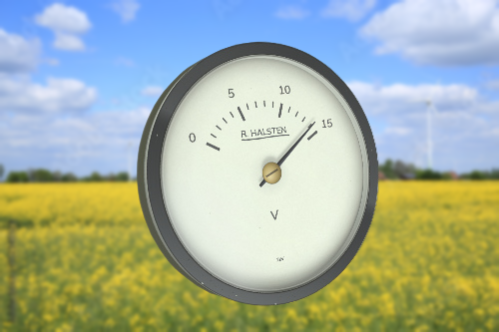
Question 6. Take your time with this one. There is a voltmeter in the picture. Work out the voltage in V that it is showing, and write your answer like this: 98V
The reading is 14V
